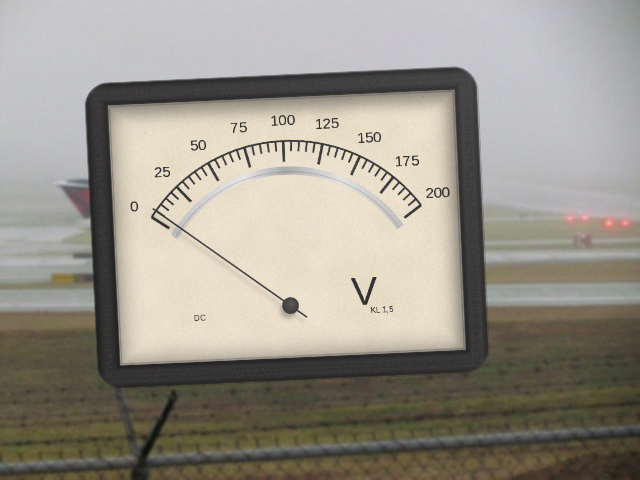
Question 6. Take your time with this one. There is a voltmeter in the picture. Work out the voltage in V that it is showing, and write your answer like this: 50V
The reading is 5V
